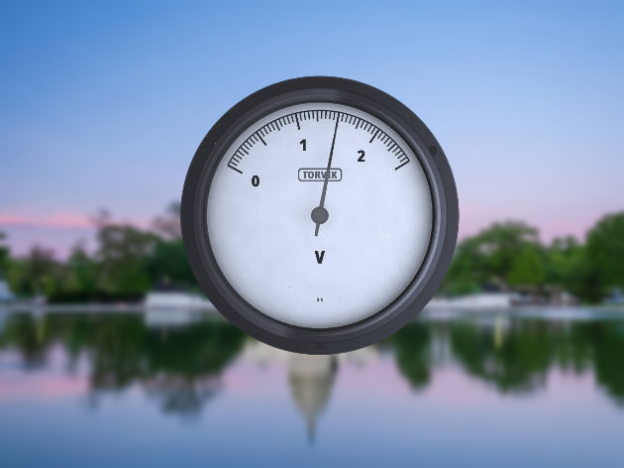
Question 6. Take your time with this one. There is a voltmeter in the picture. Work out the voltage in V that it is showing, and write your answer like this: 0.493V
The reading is 1.5V
